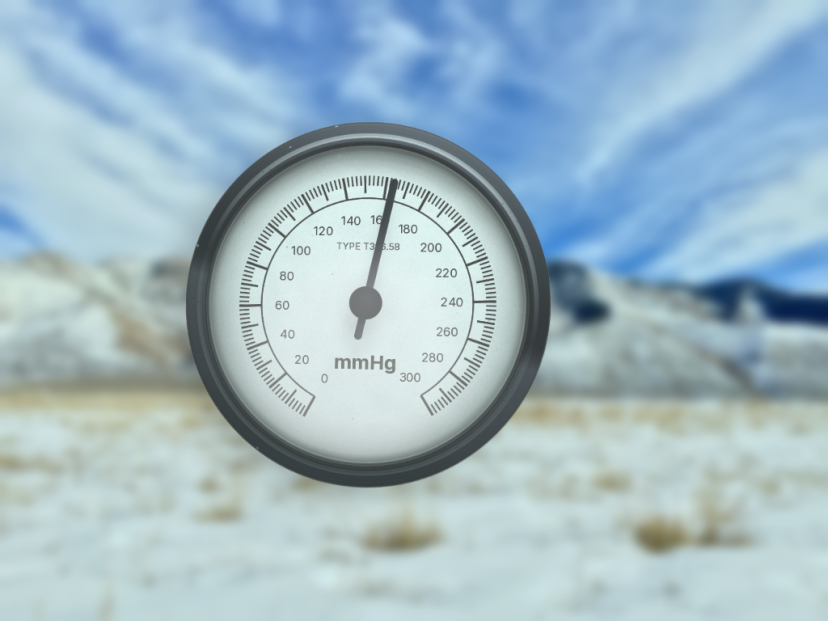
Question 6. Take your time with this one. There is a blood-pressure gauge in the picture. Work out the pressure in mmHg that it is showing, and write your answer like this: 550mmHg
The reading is 164mmHg
